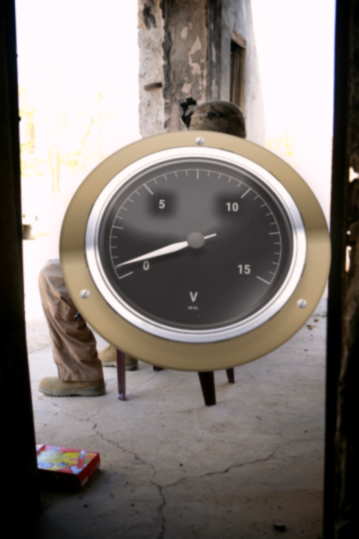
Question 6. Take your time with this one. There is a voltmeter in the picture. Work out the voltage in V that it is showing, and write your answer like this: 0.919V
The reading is 0.5V
